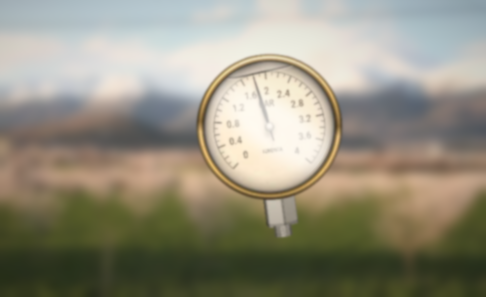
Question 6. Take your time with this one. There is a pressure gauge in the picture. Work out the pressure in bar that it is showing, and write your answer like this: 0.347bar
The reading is 1.8bar
